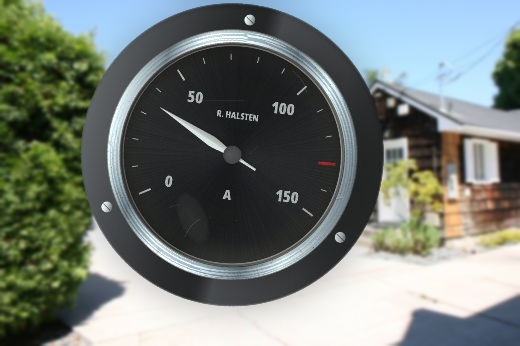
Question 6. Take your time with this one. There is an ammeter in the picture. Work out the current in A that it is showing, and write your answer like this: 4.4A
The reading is 35A
